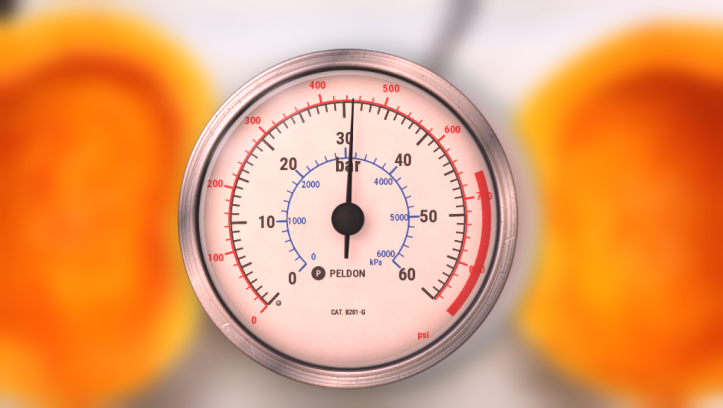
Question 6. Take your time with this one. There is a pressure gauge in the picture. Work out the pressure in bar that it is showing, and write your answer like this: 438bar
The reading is 31bar
